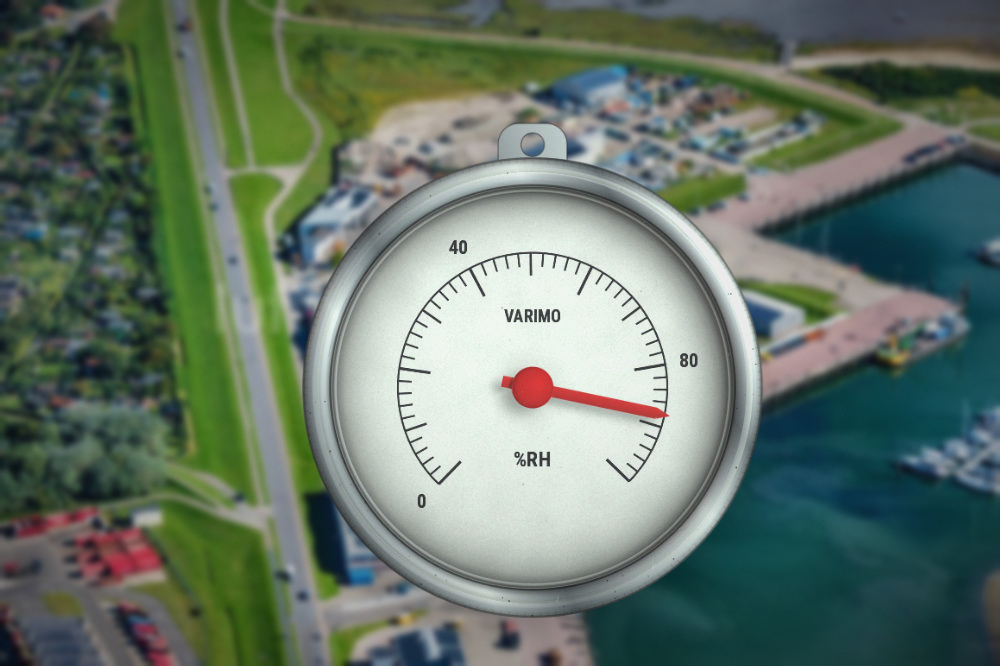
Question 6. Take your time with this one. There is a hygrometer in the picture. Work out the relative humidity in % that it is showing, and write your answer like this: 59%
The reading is 88%
